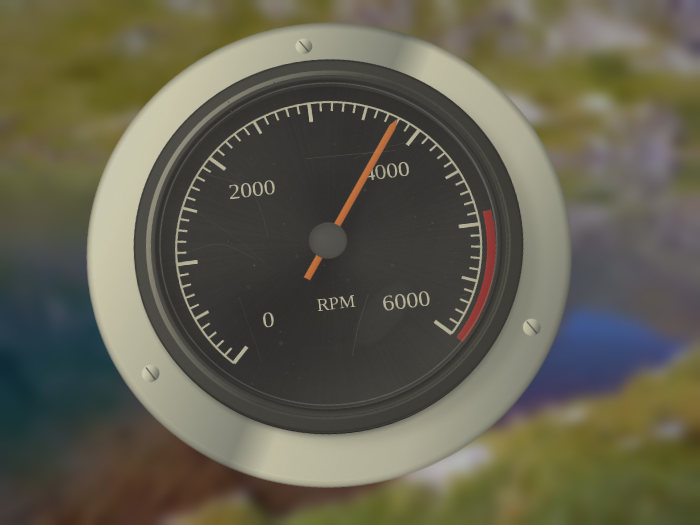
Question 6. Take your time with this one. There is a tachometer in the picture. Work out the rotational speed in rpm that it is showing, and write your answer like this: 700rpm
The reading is 3800rpm
